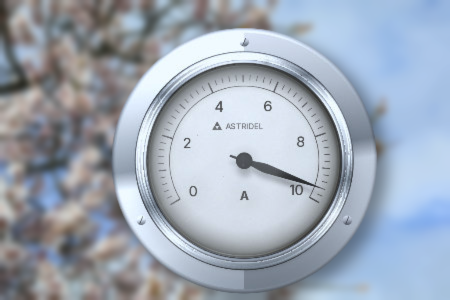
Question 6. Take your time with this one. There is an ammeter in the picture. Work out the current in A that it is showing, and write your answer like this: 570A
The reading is 9.6A
